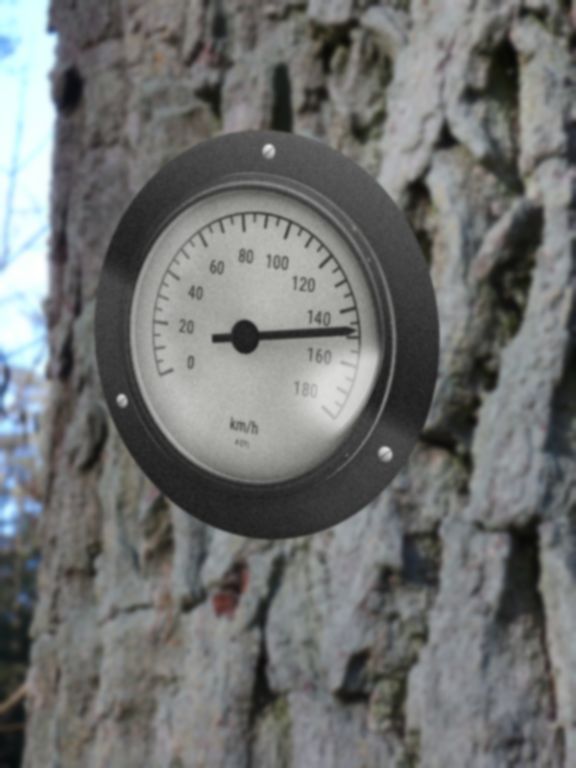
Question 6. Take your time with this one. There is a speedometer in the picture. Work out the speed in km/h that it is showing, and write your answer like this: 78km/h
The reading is 147.5km/h
